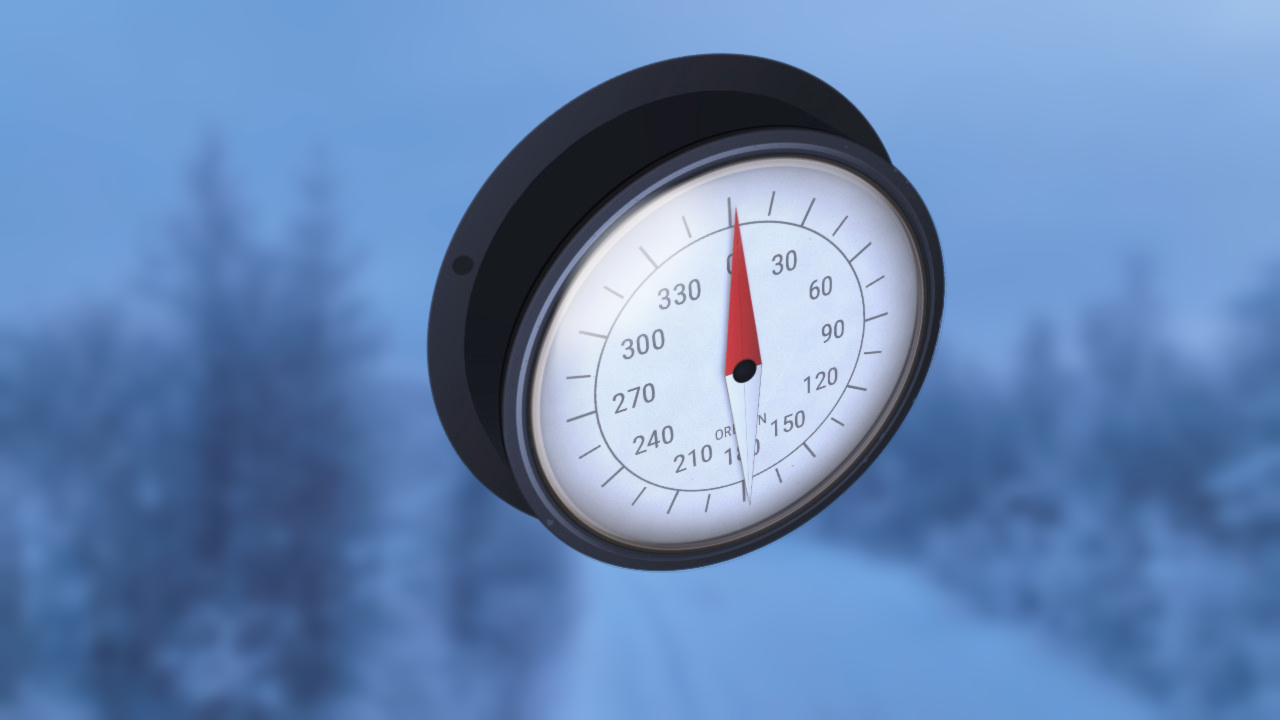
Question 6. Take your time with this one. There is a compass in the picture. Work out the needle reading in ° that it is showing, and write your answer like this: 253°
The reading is 0°
